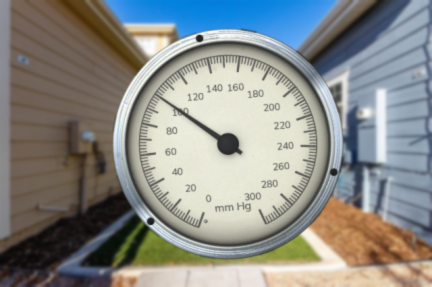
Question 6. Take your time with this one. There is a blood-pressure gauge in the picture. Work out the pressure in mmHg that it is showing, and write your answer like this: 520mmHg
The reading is 100mmHg
